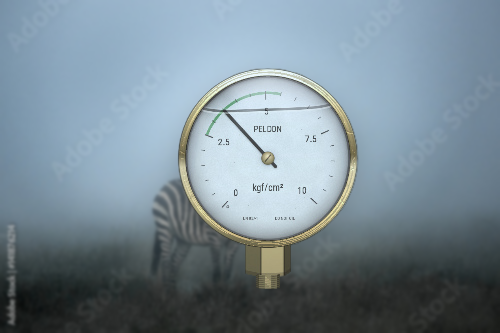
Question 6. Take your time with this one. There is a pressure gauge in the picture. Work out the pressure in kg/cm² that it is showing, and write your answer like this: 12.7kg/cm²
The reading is 3.5kg/cm²
